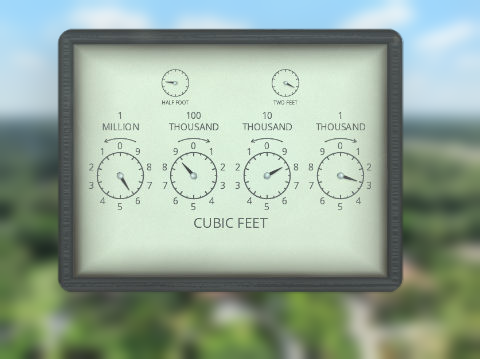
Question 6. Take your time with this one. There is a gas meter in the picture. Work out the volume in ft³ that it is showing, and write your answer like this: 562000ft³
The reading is 588300ft³
